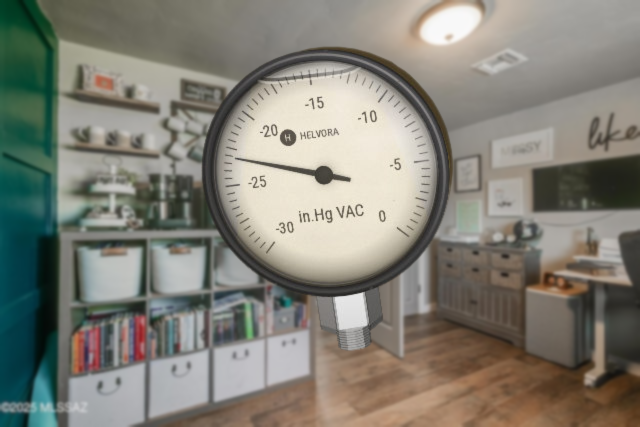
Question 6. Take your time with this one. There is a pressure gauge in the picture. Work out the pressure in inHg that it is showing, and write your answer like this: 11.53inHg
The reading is -23inHg
